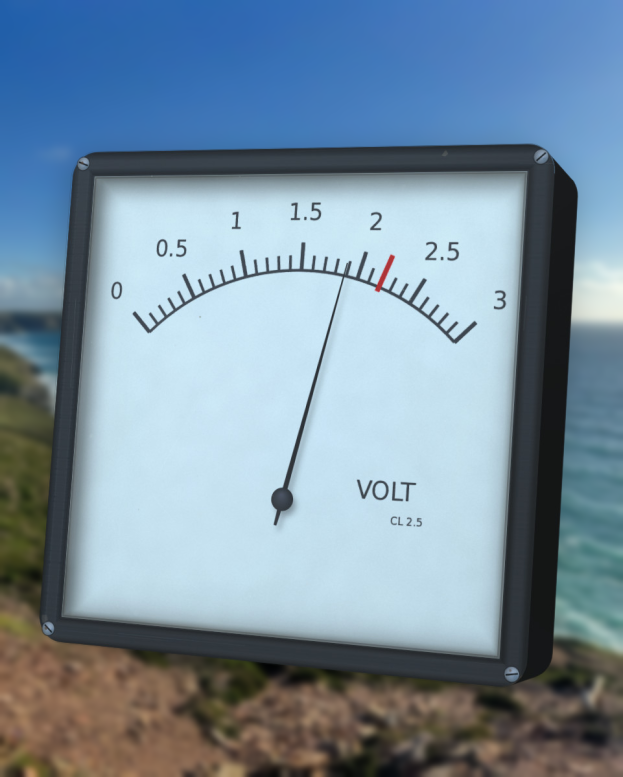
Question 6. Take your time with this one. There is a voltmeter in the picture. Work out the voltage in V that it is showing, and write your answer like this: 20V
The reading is 1.9V
